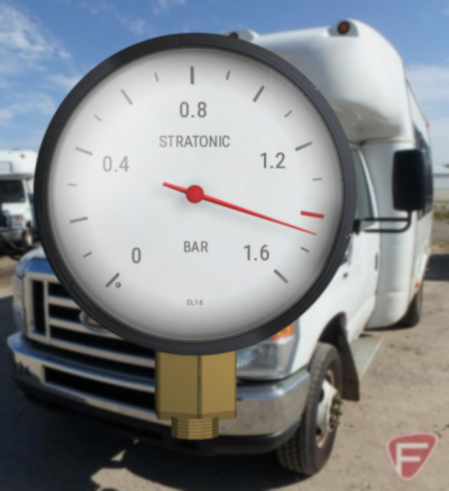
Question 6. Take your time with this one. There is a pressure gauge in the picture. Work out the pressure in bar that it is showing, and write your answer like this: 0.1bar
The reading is 1.45bar
